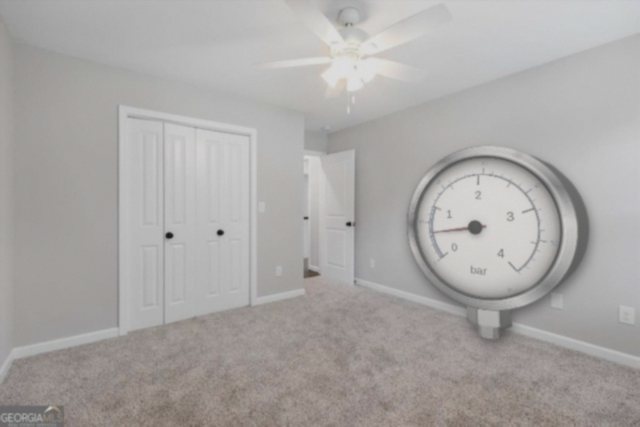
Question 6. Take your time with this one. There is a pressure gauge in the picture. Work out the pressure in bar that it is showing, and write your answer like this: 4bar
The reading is 0.5bar
